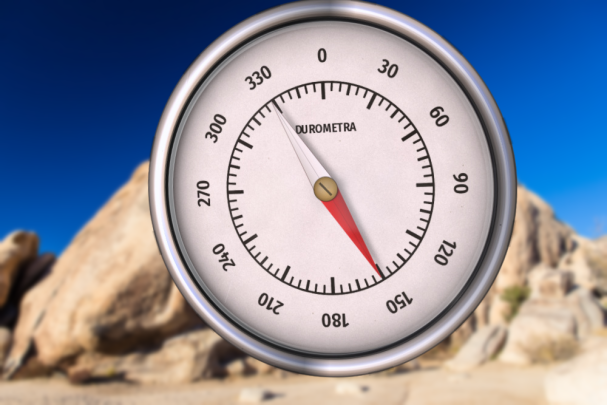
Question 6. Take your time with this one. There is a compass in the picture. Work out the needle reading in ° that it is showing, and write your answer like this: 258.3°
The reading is 150°
